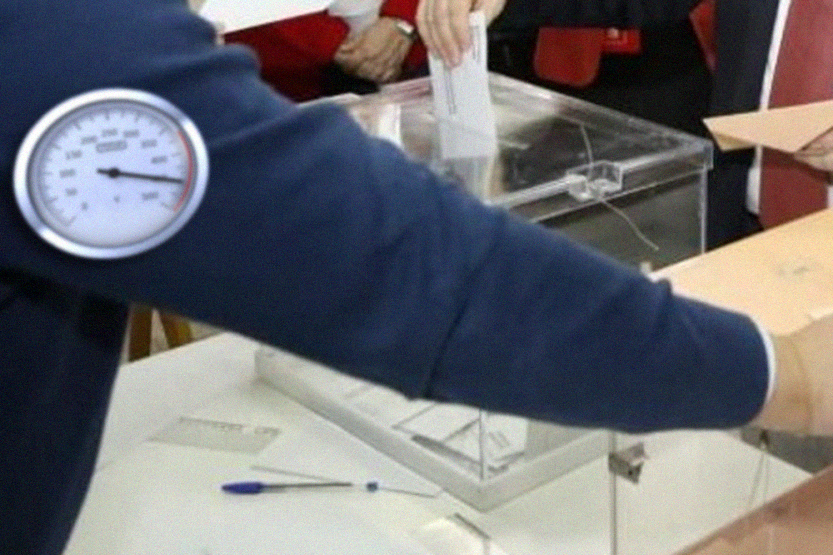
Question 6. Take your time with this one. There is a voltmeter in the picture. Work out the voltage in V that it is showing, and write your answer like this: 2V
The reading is 450V
